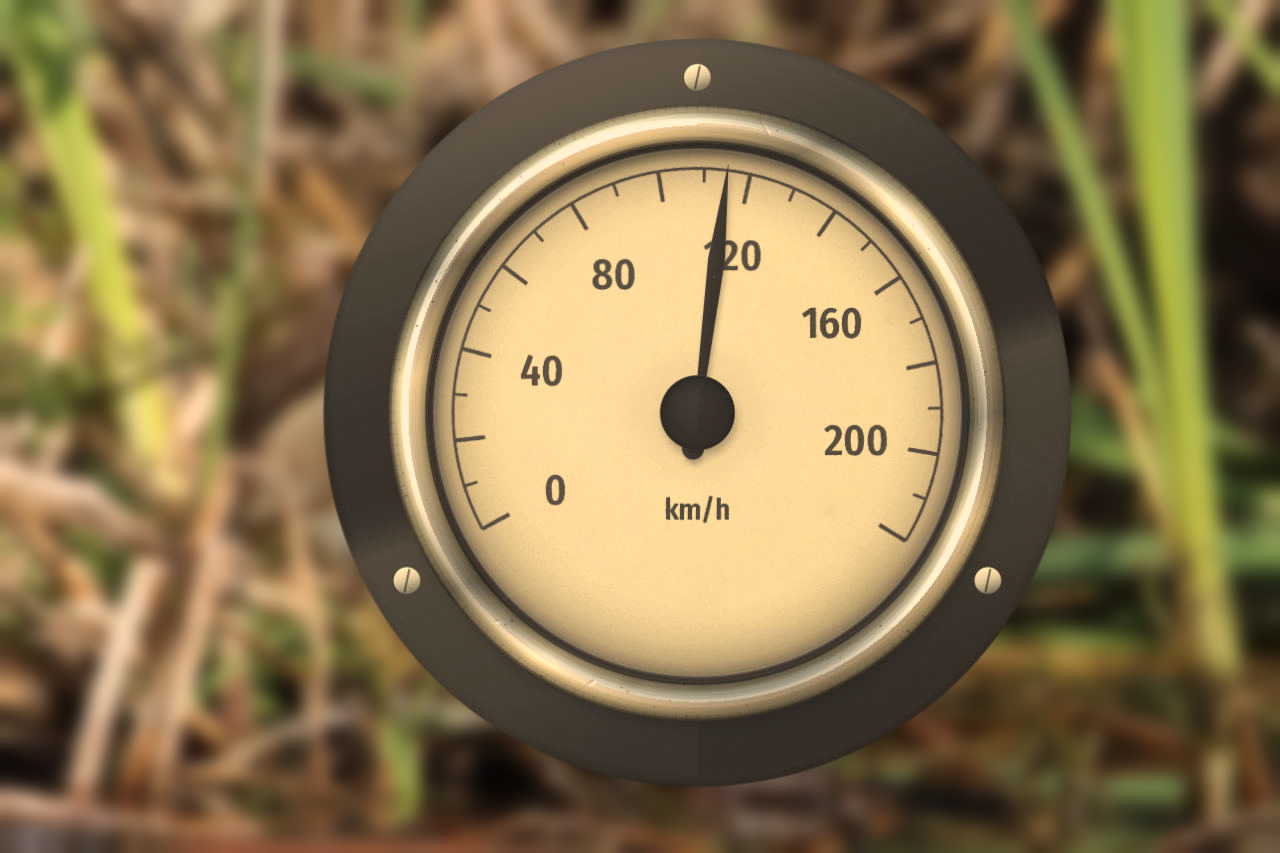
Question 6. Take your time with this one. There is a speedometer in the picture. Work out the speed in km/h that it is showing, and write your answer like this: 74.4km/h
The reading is 115km/h
